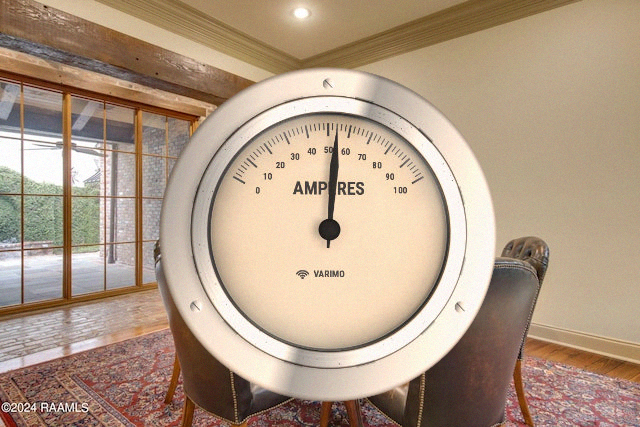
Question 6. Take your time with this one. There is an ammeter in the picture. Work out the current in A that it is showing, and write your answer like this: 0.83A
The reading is 54A
